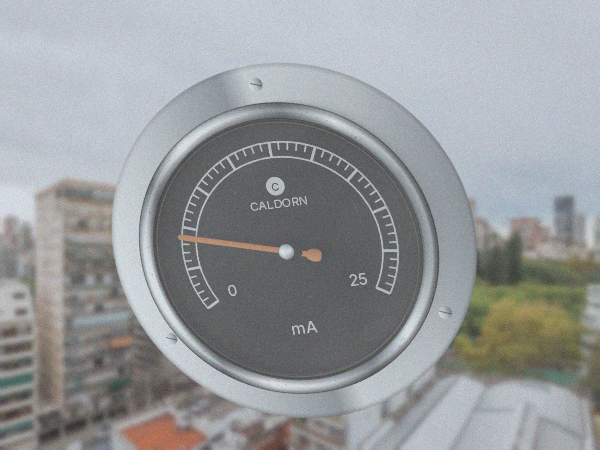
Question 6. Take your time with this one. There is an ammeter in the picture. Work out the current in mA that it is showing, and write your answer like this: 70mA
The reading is 4.5mA
